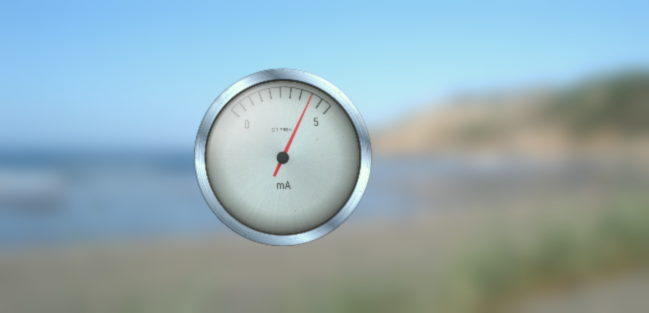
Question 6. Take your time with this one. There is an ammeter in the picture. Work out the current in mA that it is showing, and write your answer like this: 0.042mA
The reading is 4mA
